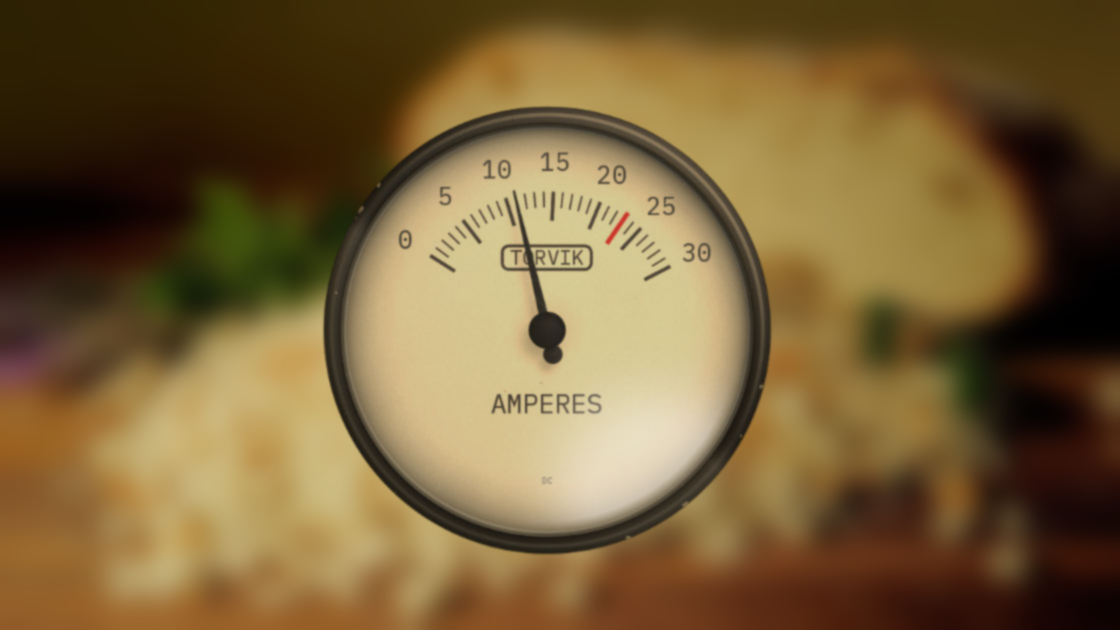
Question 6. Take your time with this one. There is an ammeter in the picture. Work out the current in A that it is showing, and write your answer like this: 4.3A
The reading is 11A
